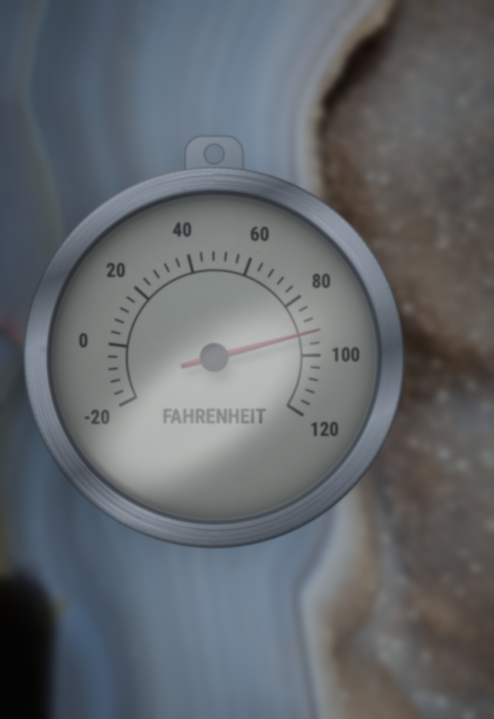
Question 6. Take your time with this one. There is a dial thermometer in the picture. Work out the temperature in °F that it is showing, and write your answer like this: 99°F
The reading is 92°F
